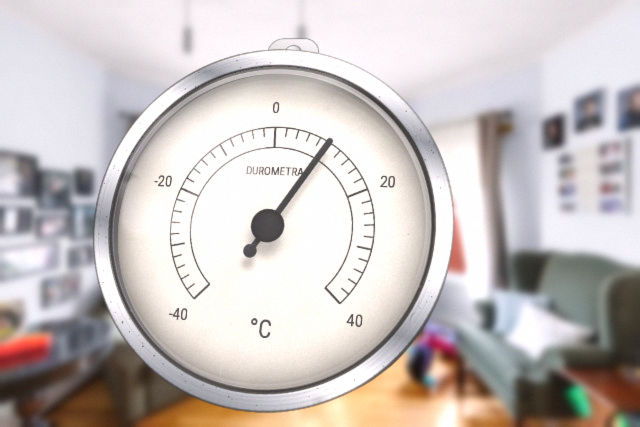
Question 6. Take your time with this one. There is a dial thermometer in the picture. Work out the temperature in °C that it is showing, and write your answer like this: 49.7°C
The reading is 10°C
